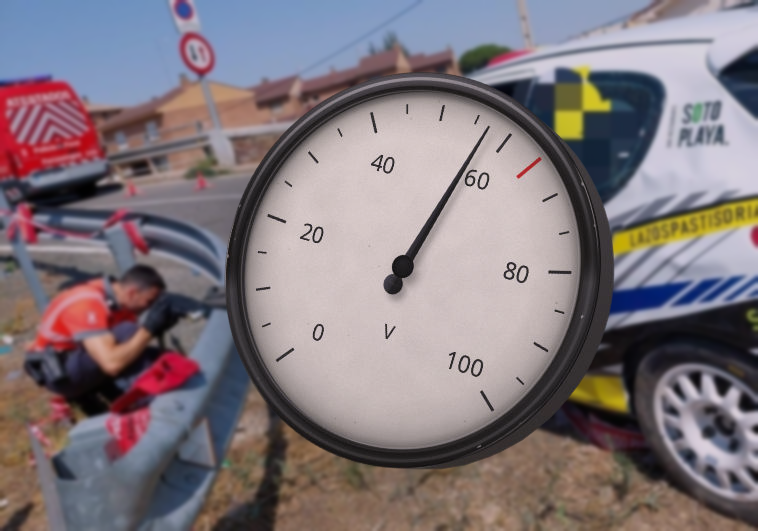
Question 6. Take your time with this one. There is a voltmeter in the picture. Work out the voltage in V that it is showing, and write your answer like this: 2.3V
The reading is 57.5V
